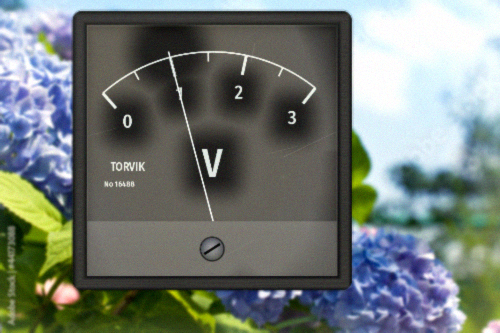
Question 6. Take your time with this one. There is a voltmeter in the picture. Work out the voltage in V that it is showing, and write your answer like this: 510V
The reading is 1V
